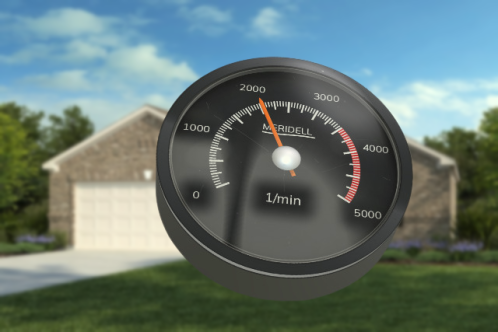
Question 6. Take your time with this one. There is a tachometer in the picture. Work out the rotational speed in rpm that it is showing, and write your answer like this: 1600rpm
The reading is 2000rpm
